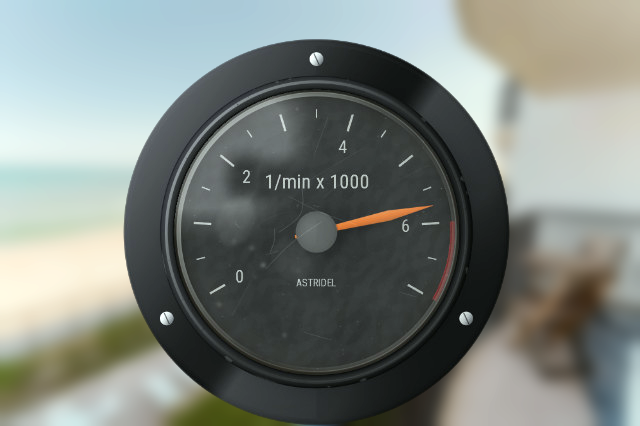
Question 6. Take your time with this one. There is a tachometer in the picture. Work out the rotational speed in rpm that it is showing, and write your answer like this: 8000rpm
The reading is 5750rpm
